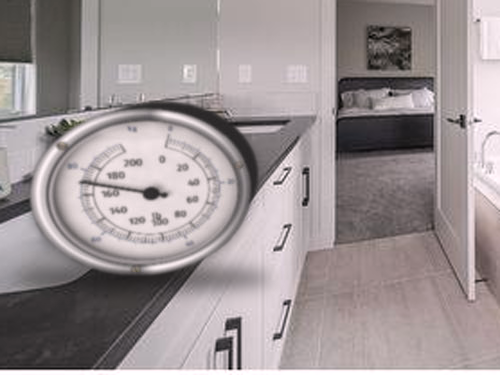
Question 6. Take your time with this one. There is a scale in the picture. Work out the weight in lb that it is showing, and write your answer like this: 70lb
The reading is 170lb
